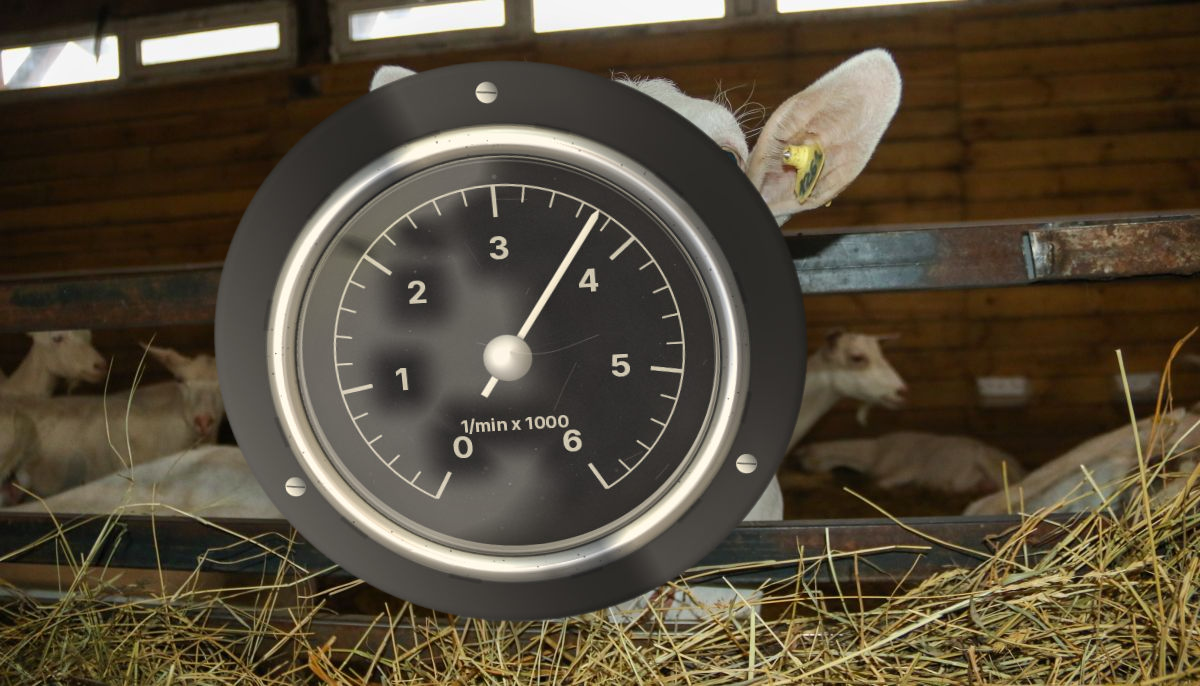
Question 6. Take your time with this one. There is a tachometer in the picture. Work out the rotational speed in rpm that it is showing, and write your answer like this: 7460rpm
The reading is 3700rpm
